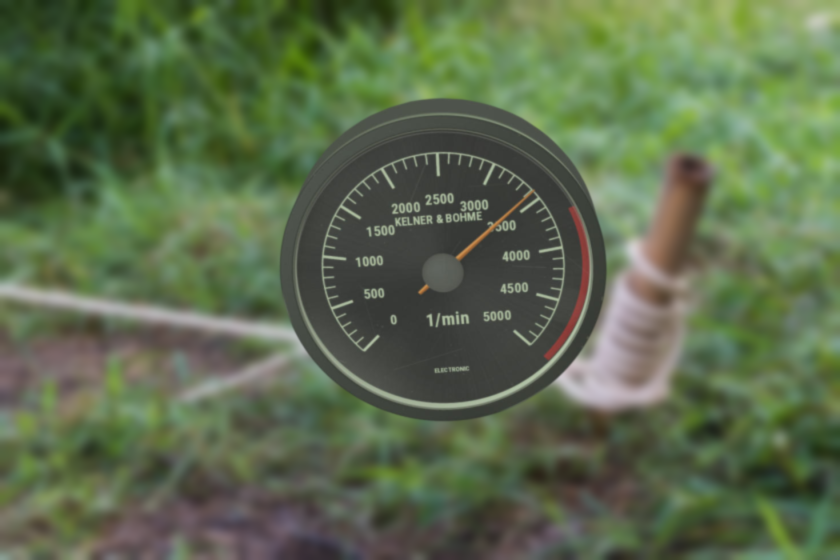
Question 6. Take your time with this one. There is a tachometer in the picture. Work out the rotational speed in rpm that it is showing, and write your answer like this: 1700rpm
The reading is 3400rpm
